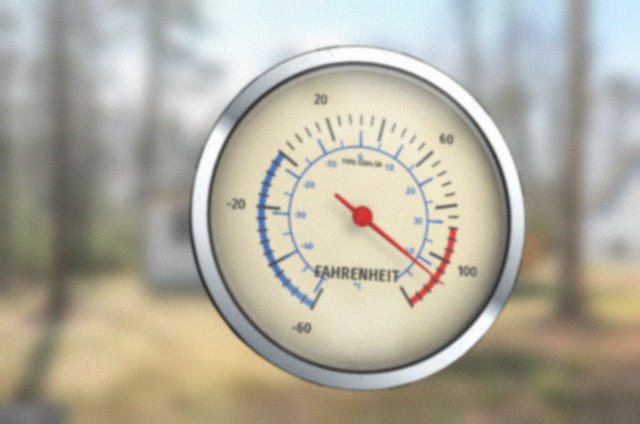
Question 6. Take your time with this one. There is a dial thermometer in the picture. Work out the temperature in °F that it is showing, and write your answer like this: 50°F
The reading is 108°F
